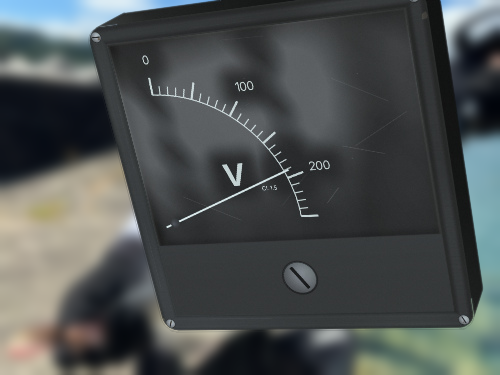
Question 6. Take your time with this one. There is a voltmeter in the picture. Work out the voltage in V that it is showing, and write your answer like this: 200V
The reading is 190V
